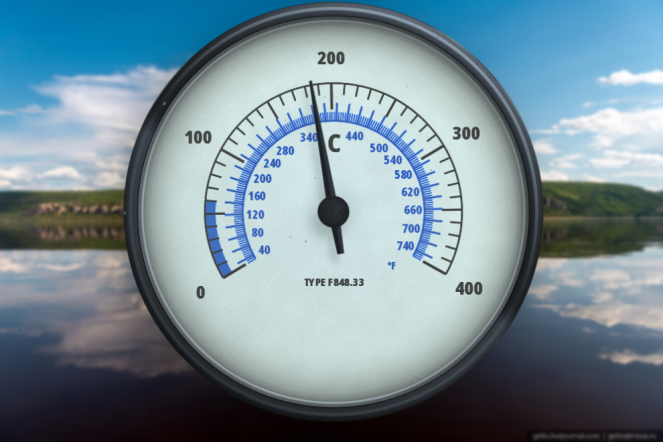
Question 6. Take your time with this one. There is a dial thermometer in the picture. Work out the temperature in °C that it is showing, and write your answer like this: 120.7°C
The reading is 185°C
